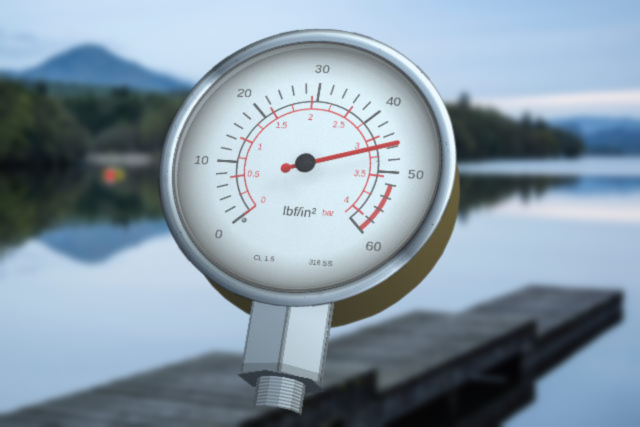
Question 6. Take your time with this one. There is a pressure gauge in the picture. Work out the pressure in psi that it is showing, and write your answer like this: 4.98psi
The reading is 46psi
